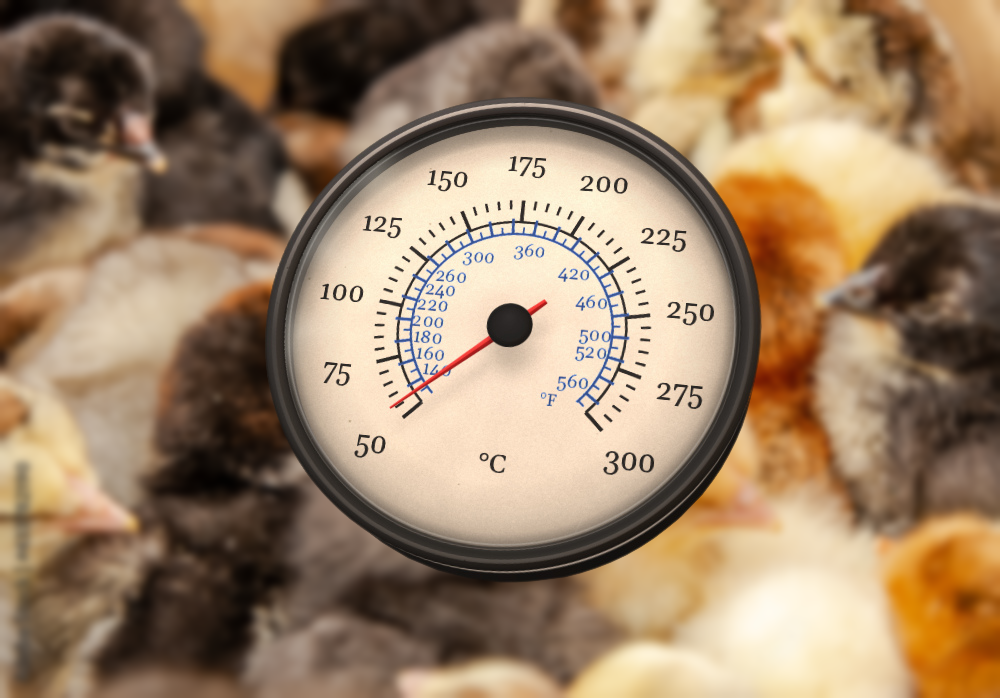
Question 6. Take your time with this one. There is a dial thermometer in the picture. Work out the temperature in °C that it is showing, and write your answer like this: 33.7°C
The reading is 55°C
